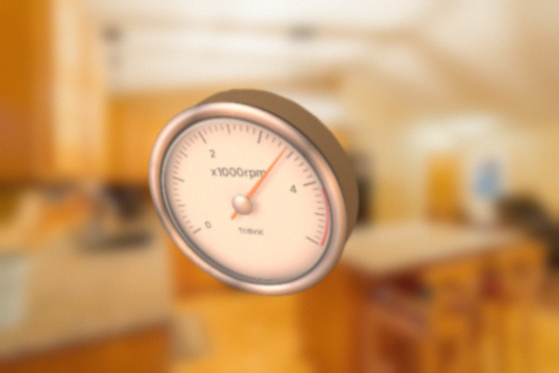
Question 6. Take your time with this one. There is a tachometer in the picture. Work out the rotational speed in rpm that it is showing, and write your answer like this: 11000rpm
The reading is 3400rpm
